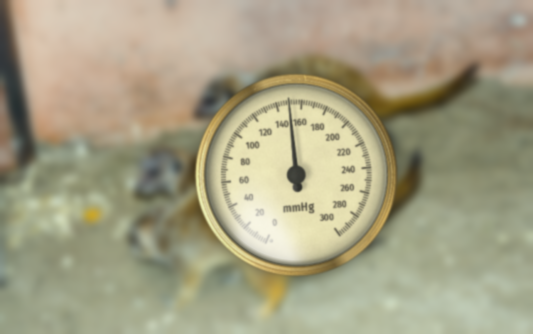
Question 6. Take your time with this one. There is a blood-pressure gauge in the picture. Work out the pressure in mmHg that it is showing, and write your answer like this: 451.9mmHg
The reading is 150mmHg
